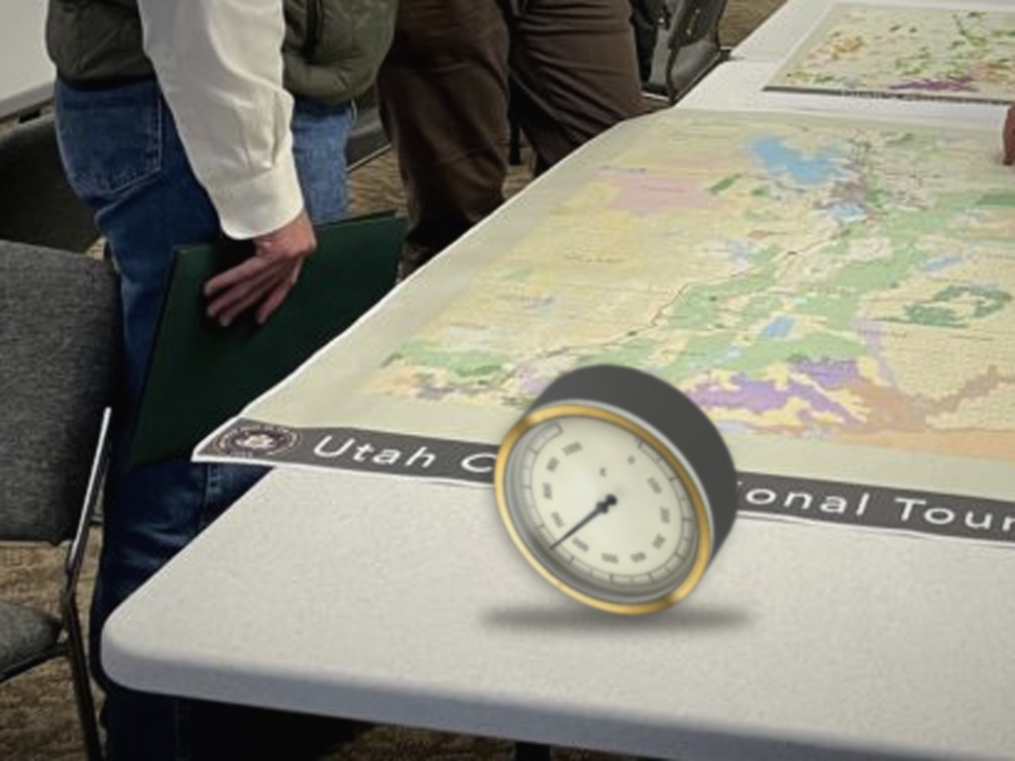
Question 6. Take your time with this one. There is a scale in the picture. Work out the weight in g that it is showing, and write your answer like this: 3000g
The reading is 650g
